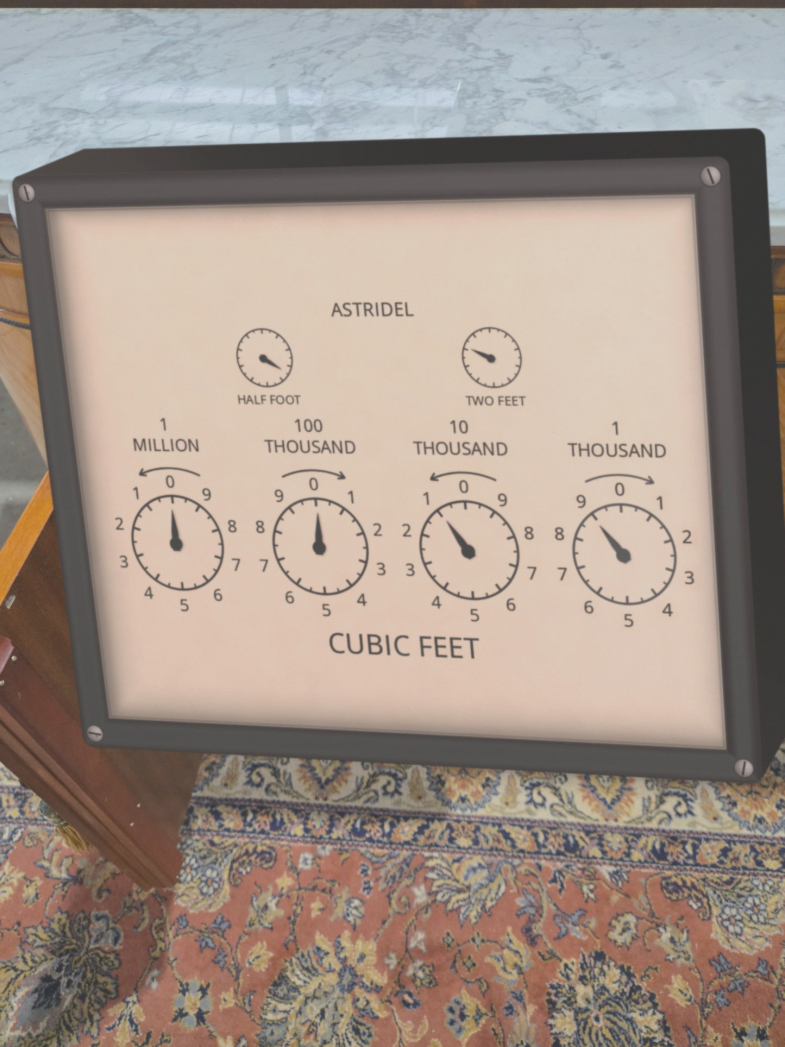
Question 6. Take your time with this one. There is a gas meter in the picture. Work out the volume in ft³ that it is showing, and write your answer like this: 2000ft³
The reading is 900ft³
